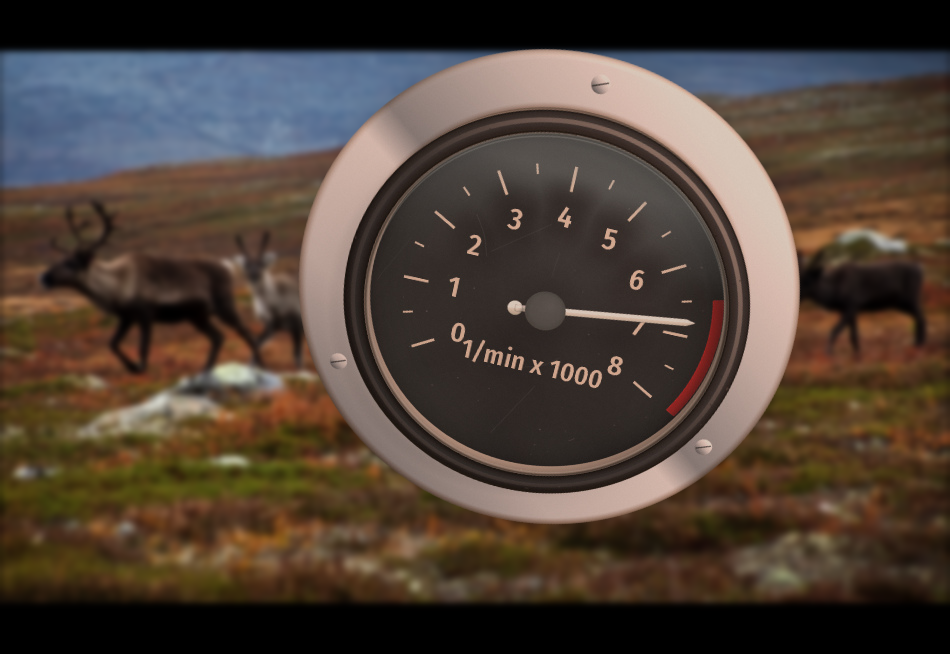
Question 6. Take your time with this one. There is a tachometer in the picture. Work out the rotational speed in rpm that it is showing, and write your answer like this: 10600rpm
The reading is 6750rpm
